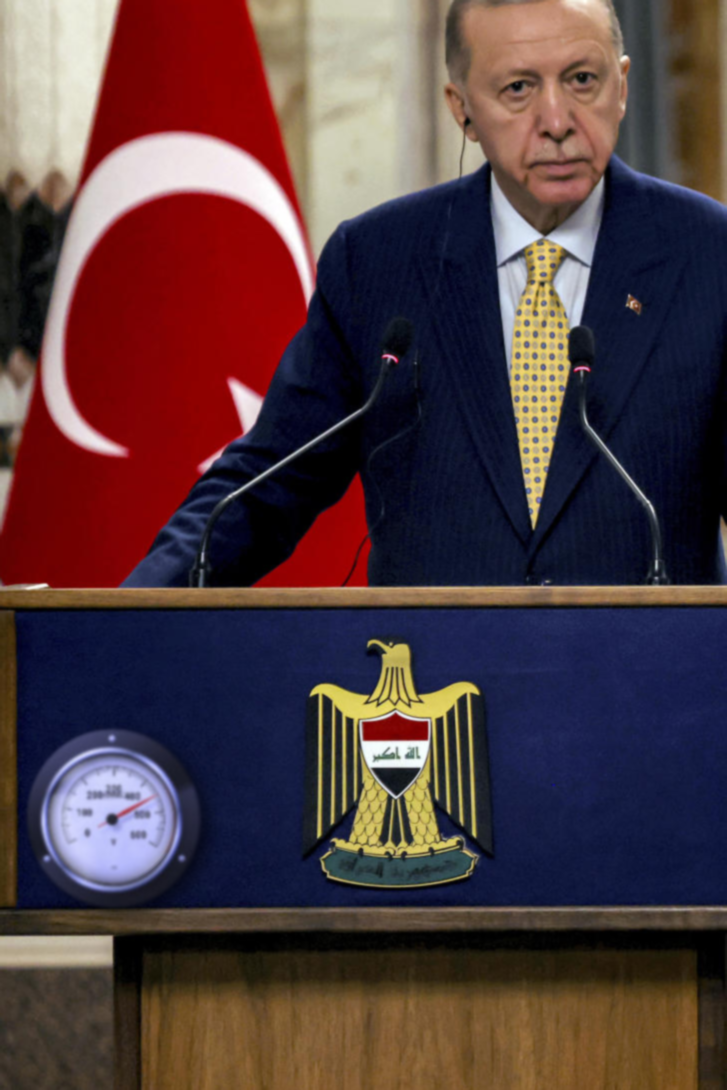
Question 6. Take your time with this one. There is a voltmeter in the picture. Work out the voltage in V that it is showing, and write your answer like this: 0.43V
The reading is 450V
